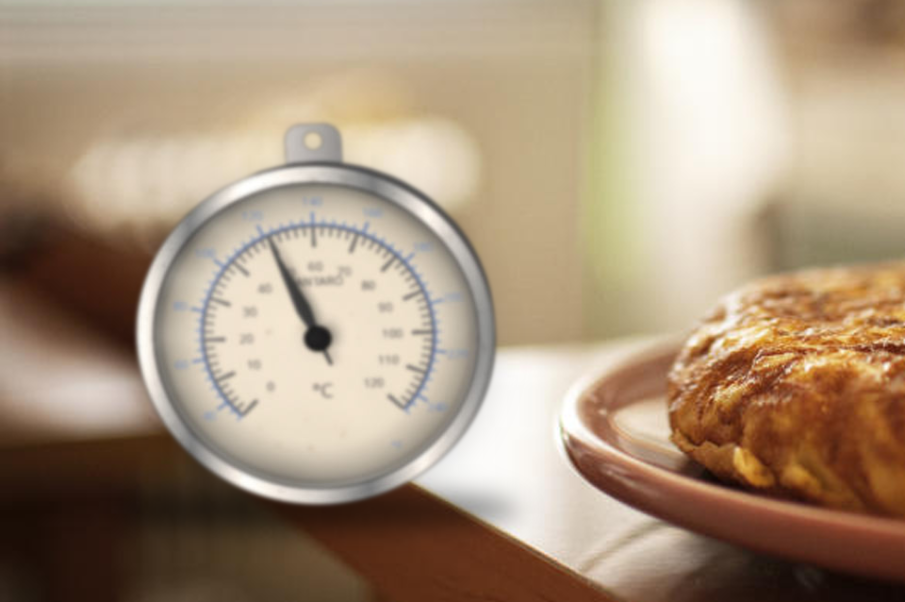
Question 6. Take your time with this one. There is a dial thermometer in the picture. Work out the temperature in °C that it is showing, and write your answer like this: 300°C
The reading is 50°C
